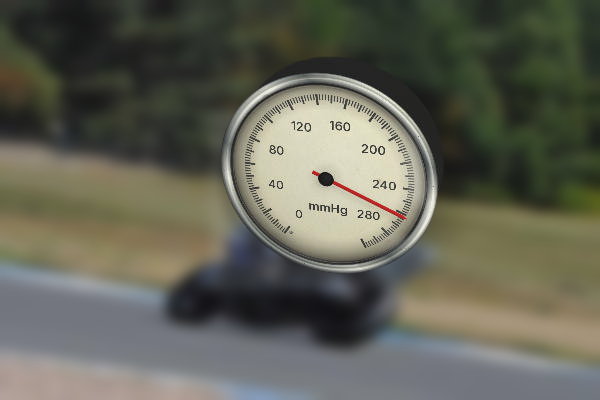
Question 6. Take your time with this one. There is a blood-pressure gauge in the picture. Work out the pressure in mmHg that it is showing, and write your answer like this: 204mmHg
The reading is 260mmHg
